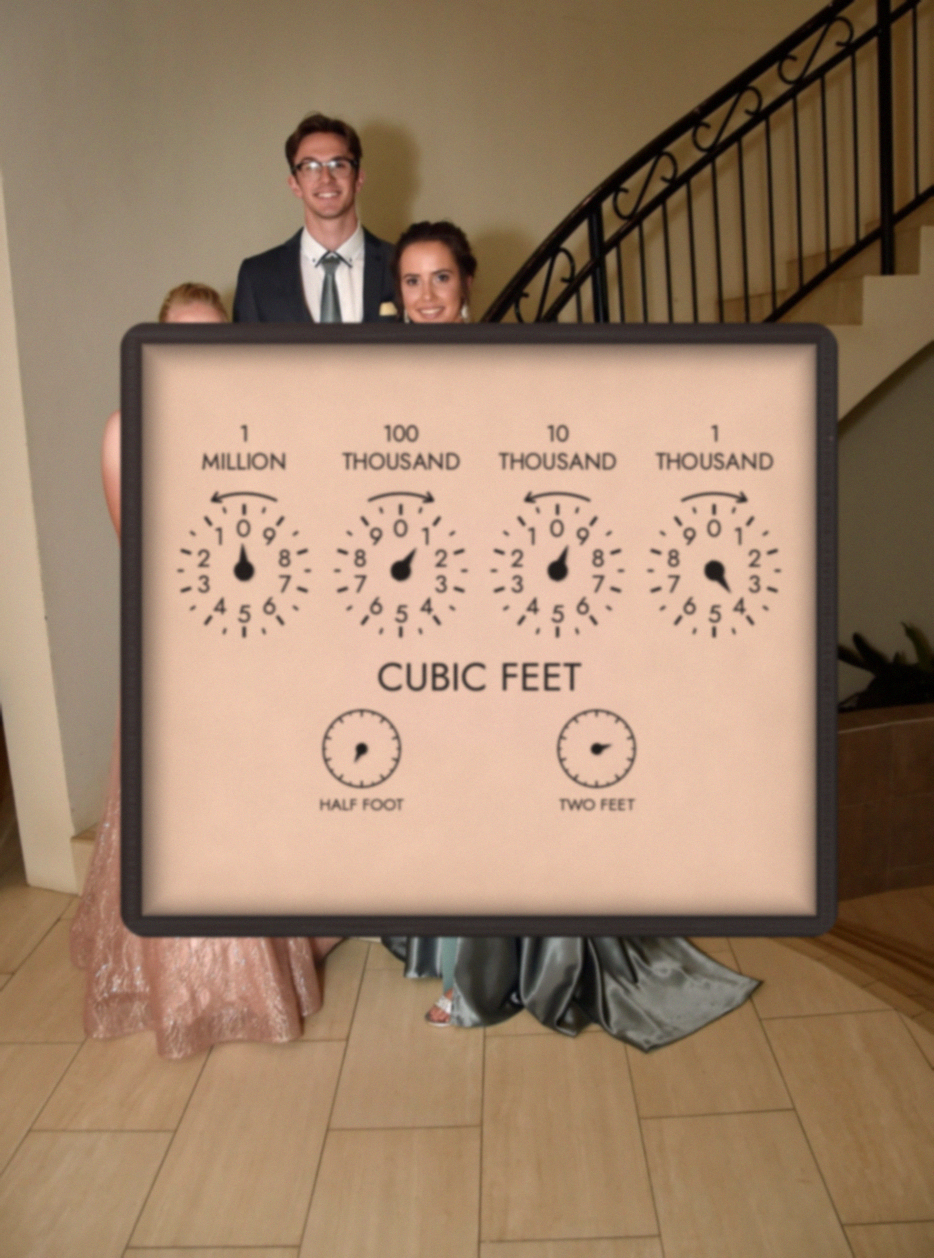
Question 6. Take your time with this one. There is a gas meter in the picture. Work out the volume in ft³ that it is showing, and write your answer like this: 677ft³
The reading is 9400ft³
